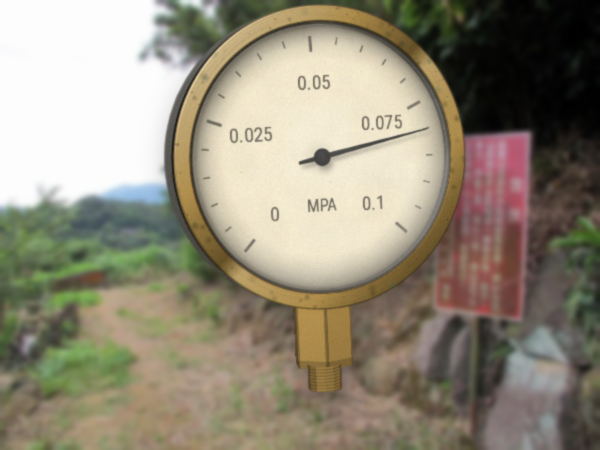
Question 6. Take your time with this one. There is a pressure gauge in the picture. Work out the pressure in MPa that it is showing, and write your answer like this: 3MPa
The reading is 0.08MPa
